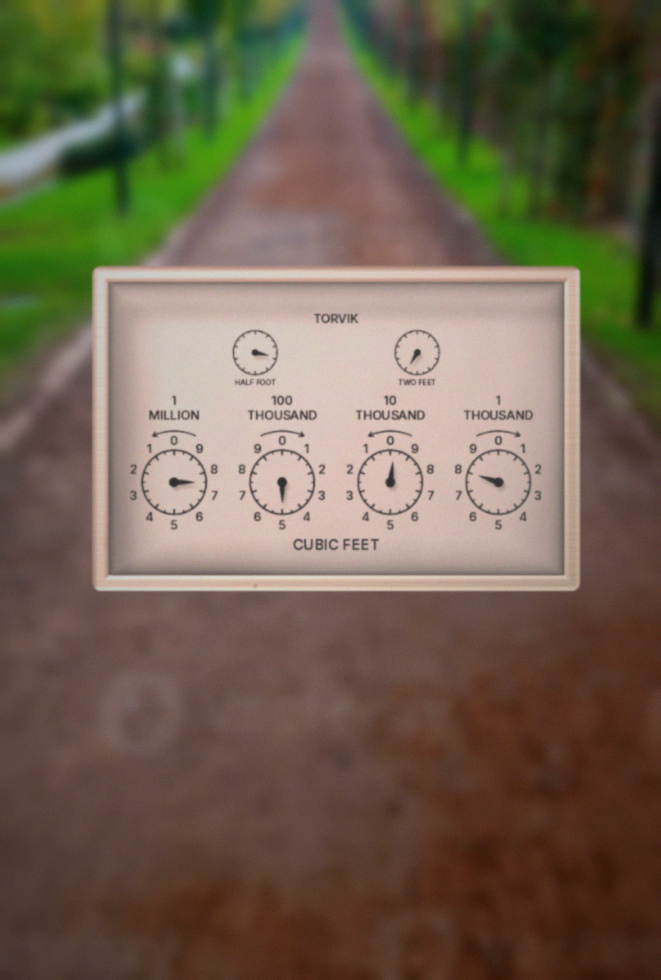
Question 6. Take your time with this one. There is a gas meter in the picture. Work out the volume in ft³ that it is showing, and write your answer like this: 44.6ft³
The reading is 749800ft³
